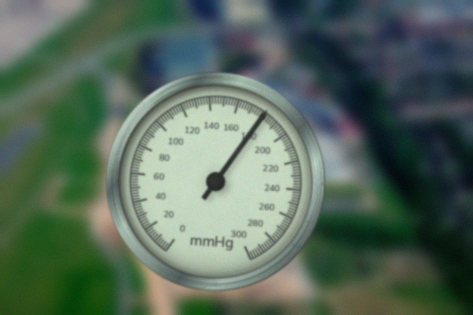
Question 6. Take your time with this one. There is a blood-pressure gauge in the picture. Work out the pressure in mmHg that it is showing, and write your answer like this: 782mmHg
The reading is 180mmHg
